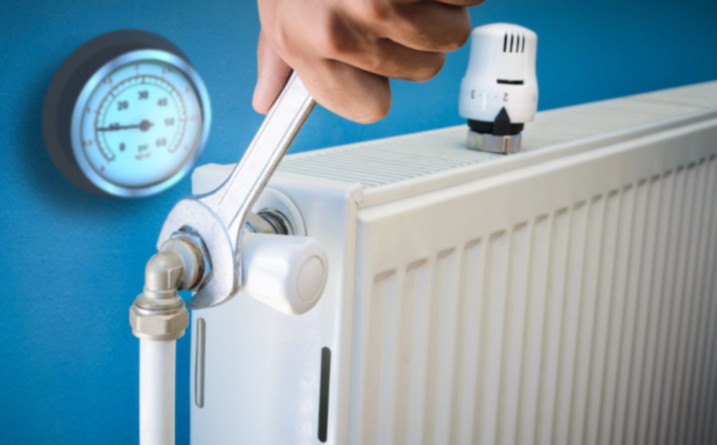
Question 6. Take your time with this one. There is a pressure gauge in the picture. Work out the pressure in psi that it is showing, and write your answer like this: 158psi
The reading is 10psi
